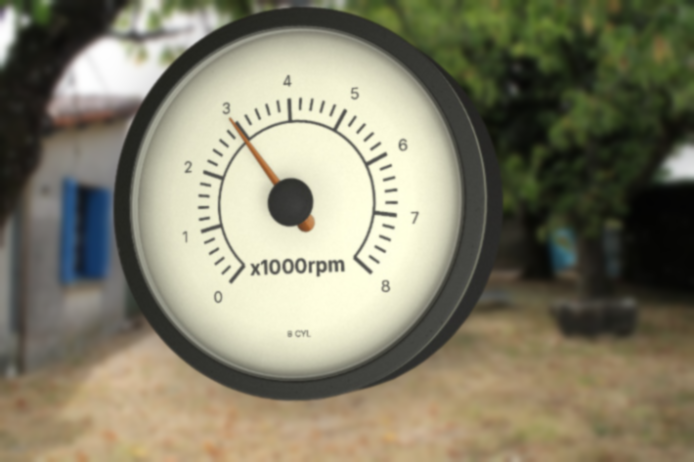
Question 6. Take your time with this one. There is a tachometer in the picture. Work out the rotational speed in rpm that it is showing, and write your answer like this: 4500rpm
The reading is 3000rpm
